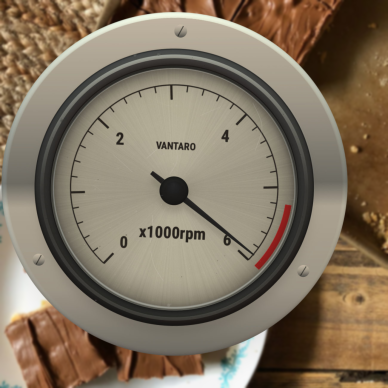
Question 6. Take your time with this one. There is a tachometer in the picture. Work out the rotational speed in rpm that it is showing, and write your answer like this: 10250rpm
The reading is 5900rpm
